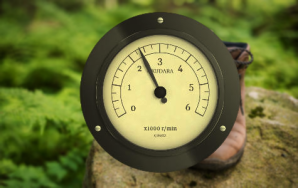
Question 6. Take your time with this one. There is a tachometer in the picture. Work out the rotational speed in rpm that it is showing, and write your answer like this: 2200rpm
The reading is 2375rpm
